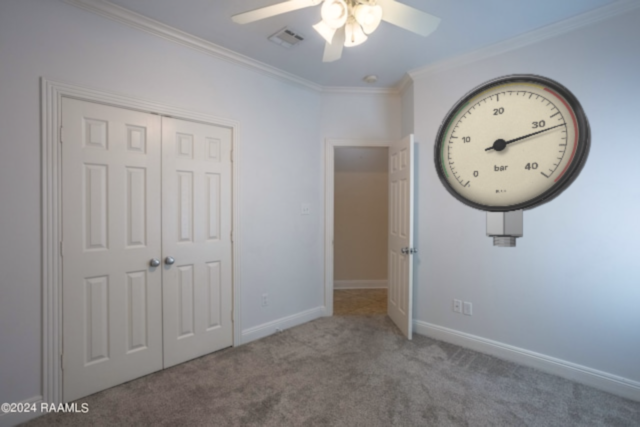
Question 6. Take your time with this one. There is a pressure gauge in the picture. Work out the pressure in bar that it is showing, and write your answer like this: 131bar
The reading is 32bar
